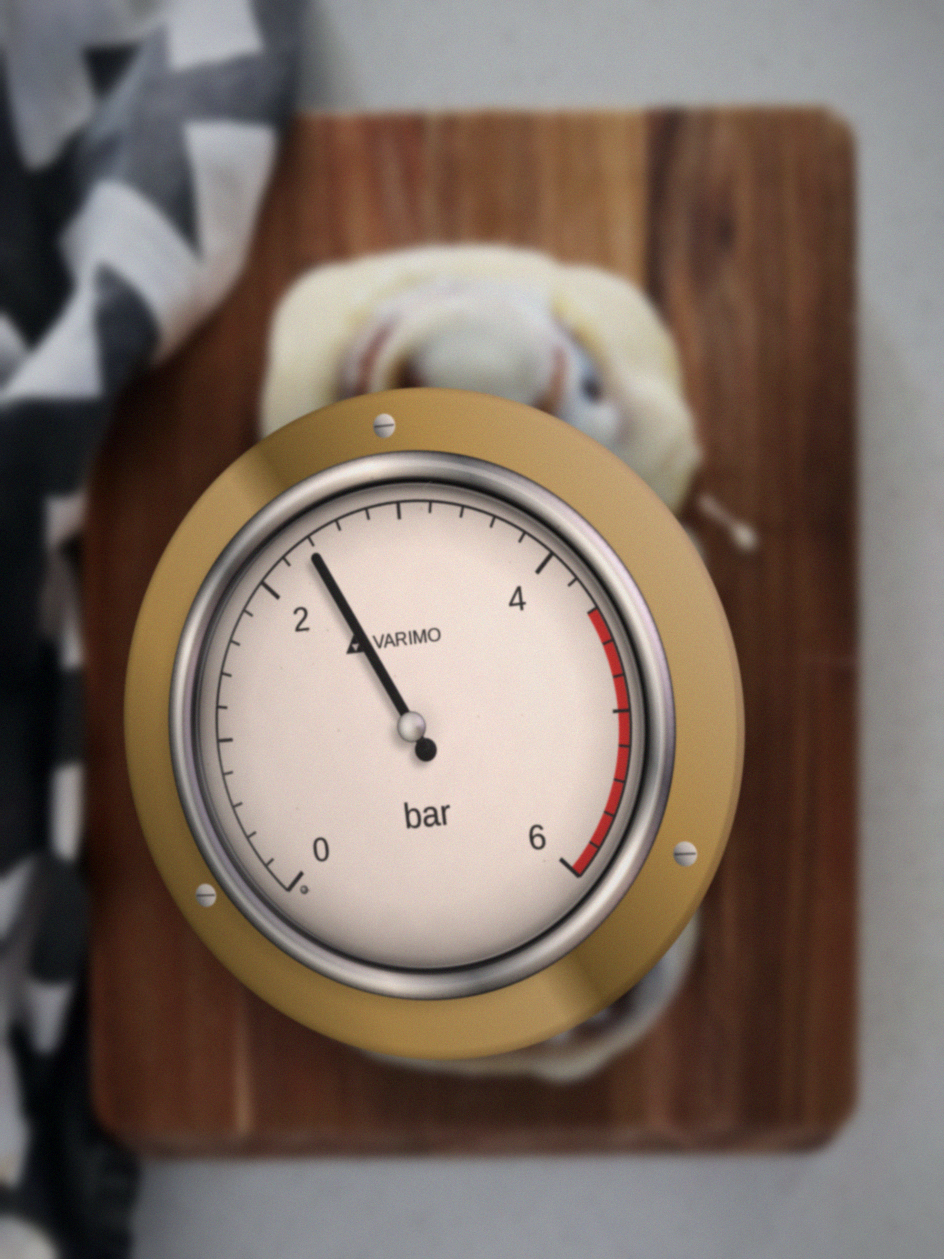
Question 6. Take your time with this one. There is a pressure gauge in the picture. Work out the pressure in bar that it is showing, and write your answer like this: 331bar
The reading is 2.4bar
